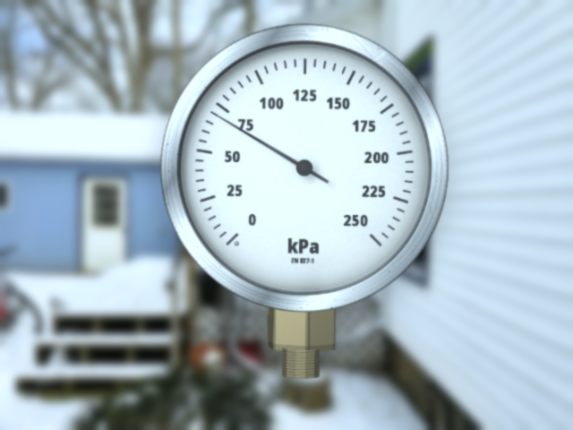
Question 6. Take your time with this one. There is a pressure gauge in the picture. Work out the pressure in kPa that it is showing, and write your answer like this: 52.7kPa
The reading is 70kPa
